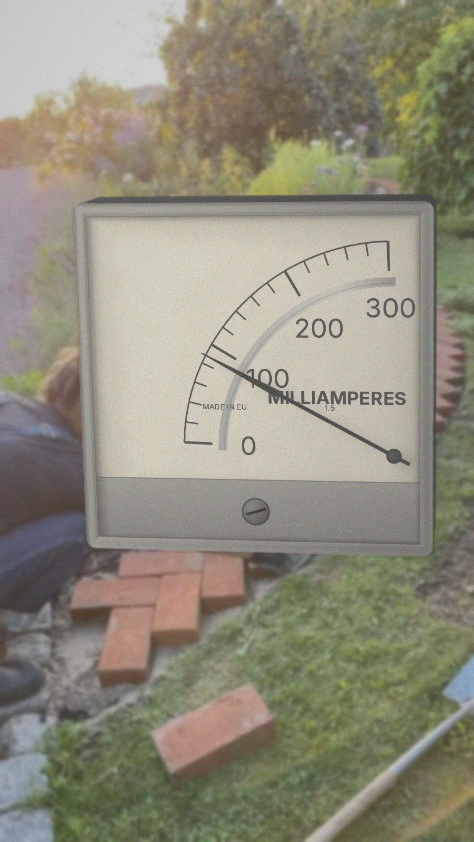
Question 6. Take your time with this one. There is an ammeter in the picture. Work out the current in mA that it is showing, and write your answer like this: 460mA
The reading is 90mA
